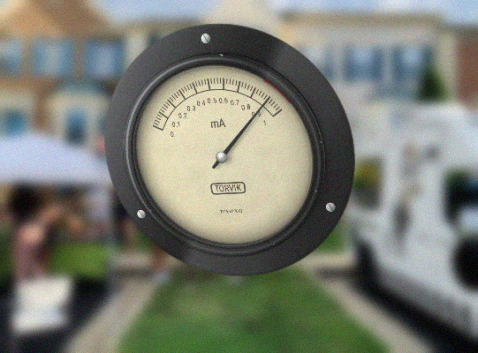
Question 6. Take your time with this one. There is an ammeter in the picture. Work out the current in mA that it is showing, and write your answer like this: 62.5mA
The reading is 0.9mA
